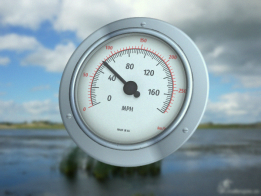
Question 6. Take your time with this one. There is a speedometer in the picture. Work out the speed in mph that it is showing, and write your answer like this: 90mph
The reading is 50mph
